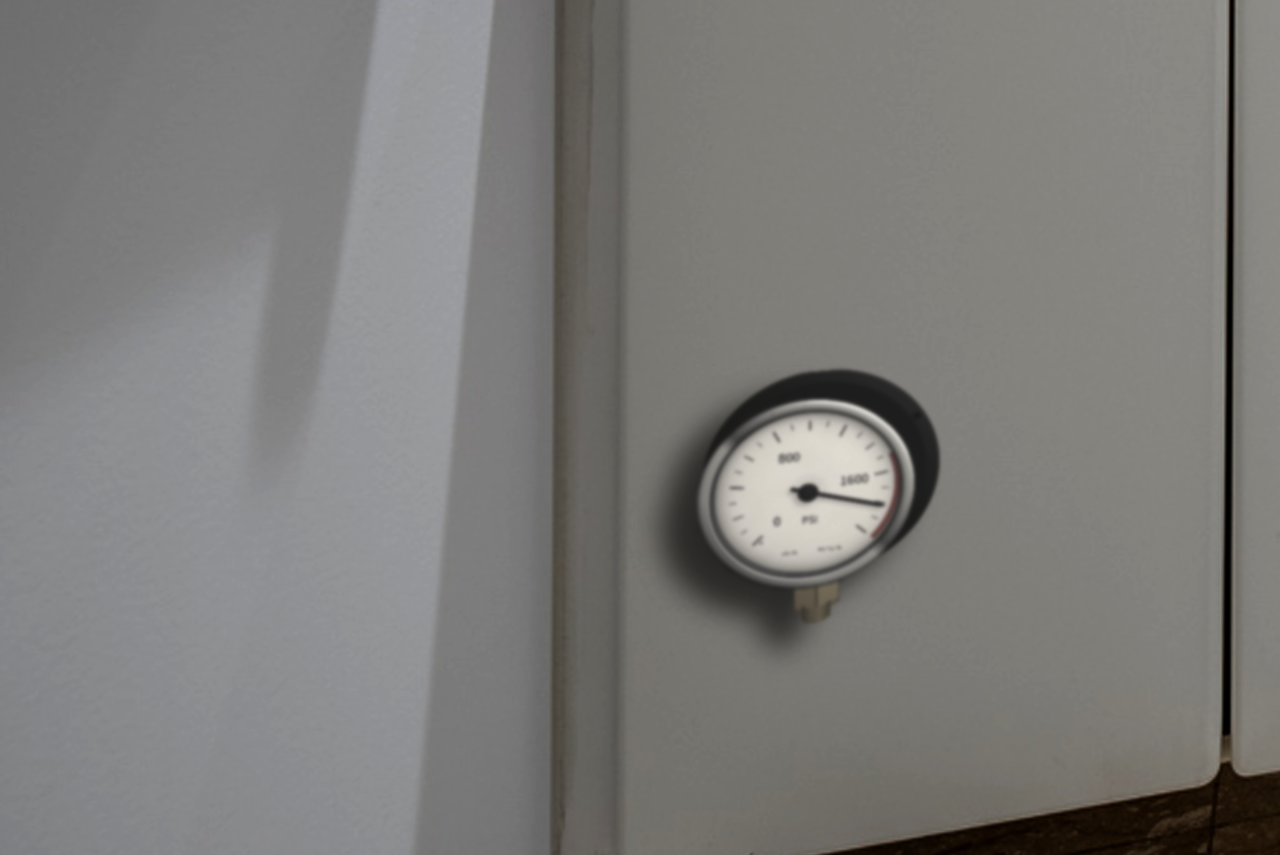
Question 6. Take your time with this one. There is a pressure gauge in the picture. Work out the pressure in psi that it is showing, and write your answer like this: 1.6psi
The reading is 1800psi
